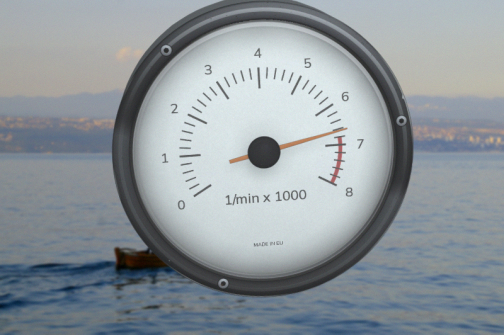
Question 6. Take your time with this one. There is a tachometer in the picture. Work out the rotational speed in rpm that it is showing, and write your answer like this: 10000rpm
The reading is 6600rpm
